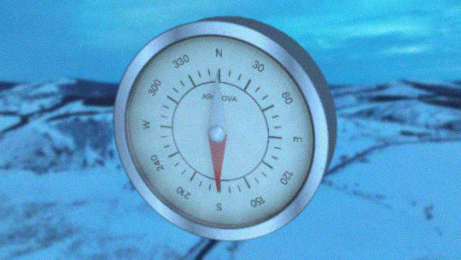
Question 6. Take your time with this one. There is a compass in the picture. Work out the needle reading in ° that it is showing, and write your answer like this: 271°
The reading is 180°
